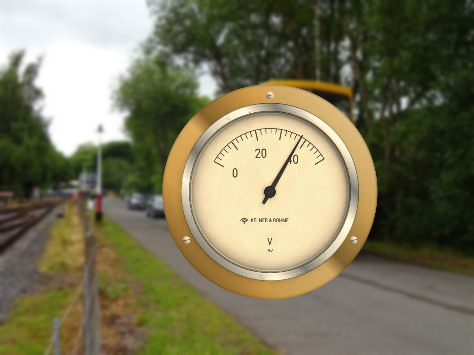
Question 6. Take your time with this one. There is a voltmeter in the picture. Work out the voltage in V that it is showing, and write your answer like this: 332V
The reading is 38V
